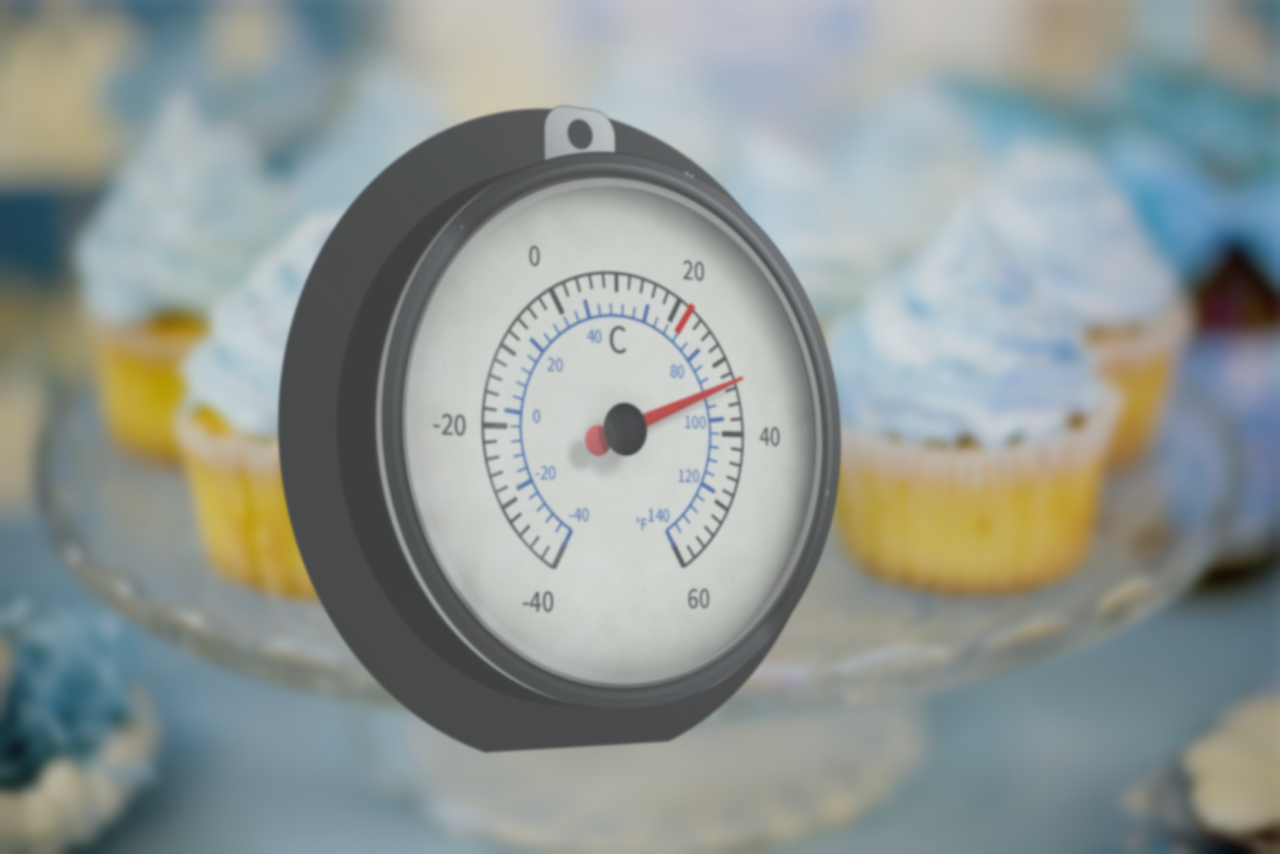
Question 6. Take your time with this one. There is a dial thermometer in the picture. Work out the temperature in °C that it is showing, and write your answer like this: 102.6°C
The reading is 33°C
